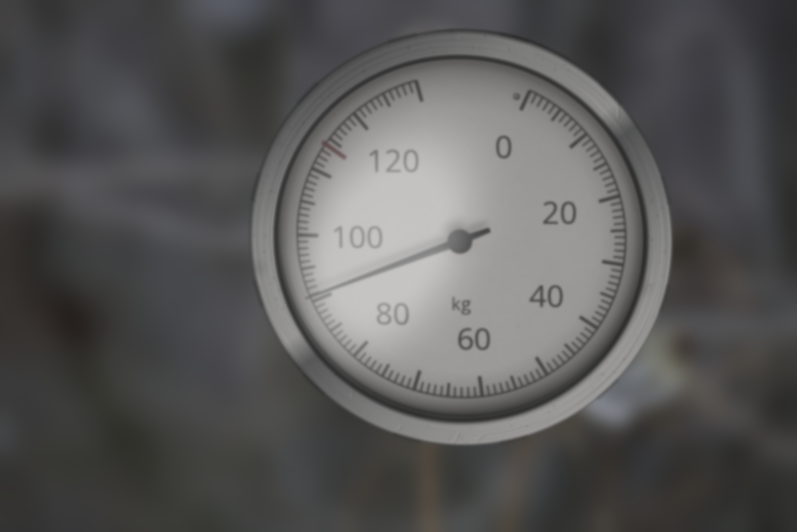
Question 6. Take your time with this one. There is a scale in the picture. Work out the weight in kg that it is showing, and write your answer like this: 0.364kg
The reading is 91kg
